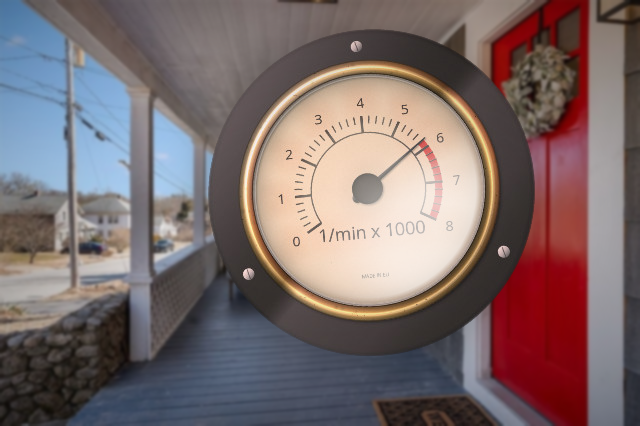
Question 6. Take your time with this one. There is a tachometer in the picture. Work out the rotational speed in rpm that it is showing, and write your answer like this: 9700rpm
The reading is 5800rpm
